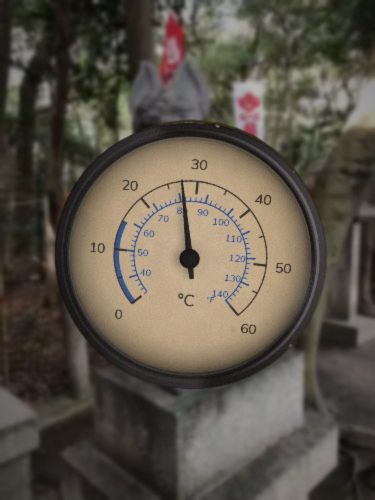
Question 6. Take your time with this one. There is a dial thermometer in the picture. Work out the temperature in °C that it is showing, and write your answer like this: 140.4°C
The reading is 27.5°C
